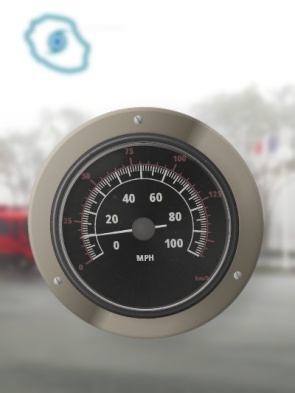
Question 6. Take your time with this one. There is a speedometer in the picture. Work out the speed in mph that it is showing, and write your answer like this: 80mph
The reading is 10mph
